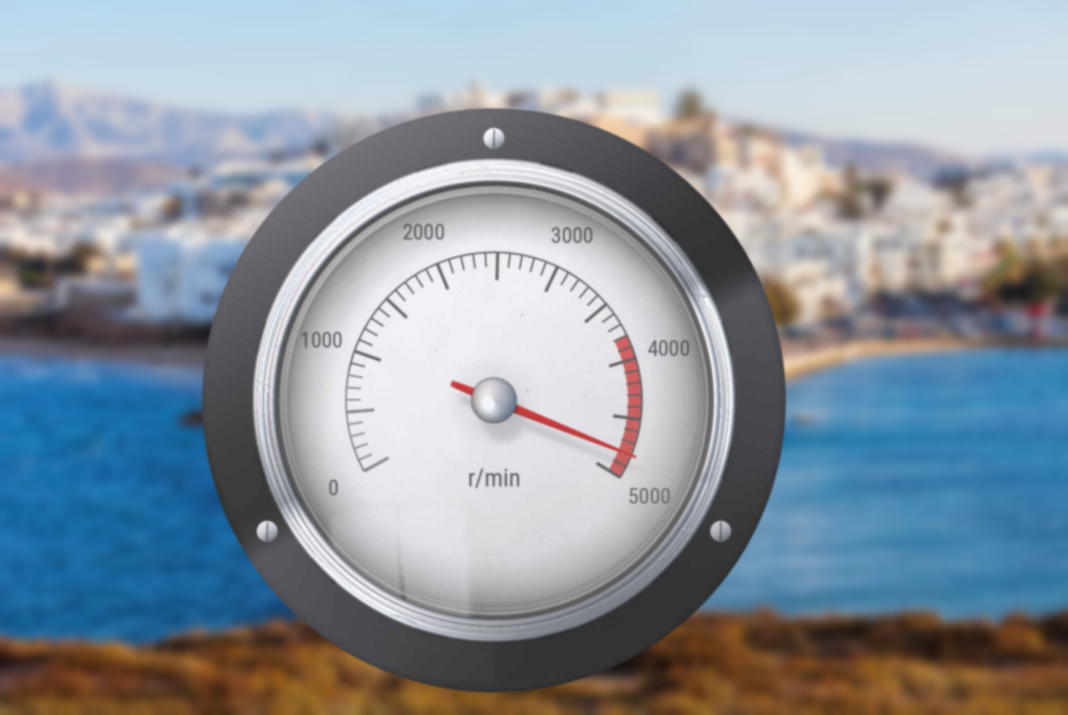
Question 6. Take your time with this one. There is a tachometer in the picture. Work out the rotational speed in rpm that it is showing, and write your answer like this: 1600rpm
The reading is 4800rpm
